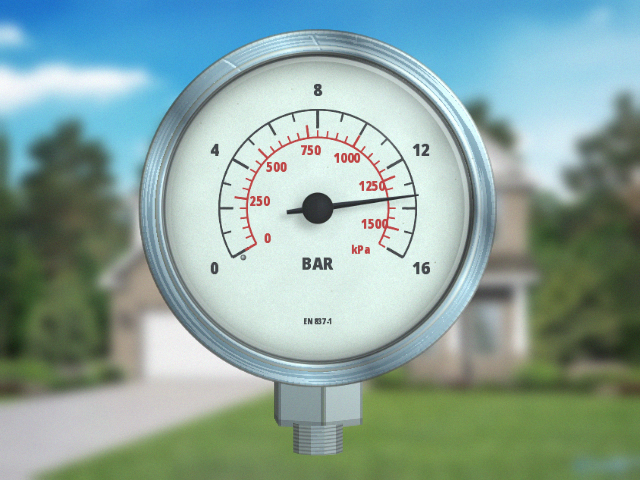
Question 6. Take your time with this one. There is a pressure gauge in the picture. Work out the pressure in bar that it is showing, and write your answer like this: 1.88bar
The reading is 13.5bar
